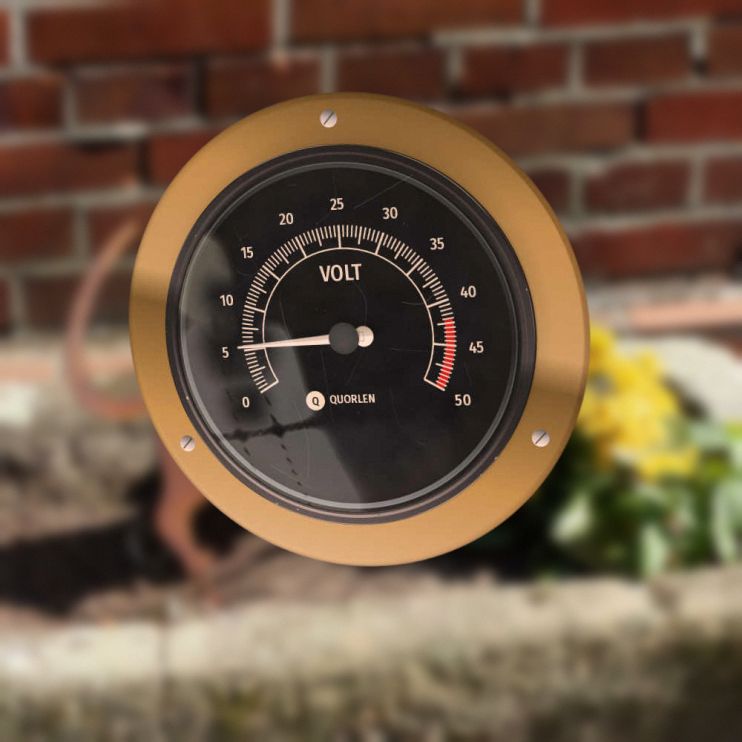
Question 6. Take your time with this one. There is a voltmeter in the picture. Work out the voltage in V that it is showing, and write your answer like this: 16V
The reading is 5.5V
